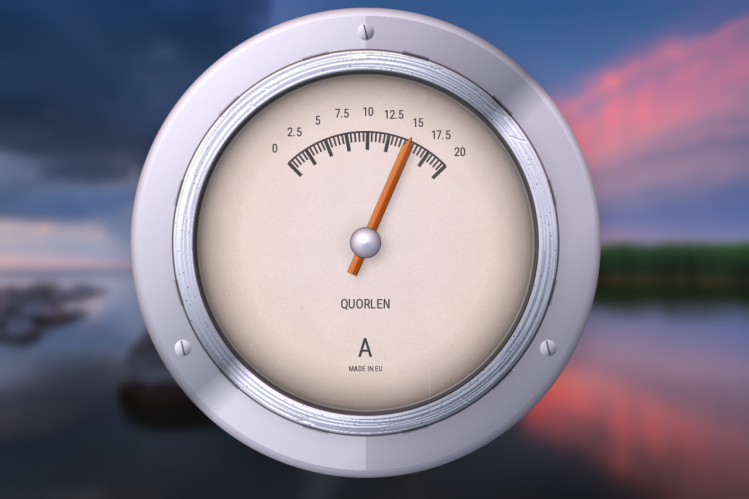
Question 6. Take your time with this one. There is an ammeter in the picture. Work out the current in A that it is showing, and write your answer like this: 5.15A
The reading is 15A
